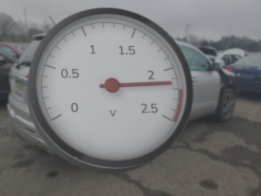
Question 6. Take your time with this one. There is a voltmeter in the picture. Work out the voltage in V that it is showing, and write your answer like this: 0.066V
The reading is 2.15V
